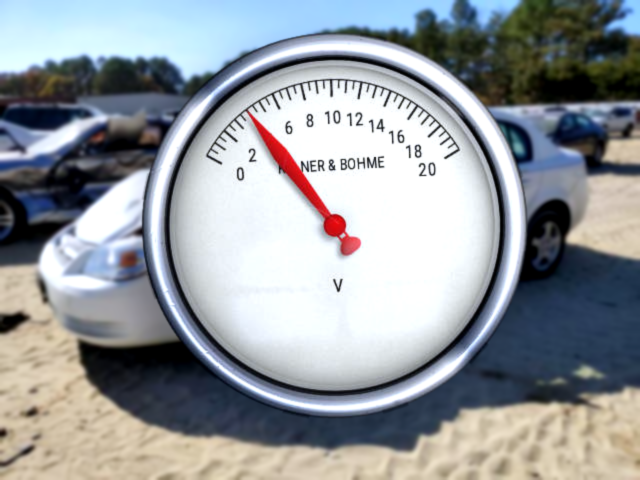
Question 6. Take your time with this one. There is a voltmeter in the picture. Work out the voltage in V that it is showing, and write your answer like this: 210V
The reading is 4V
